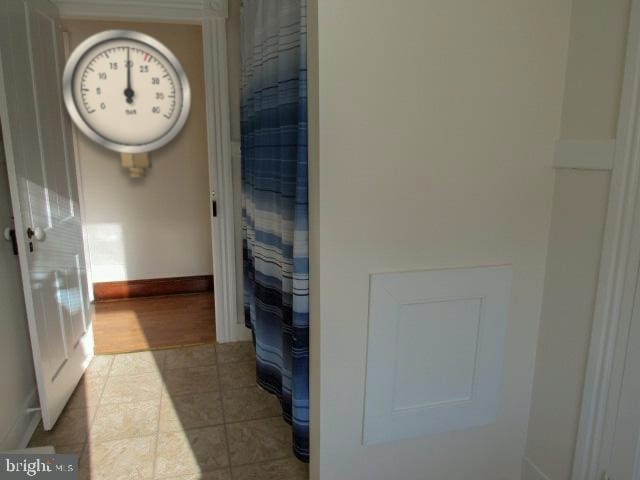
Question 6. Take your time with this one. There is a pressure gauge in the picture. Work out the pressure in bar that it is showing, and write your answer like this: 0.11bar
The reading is 20bar
